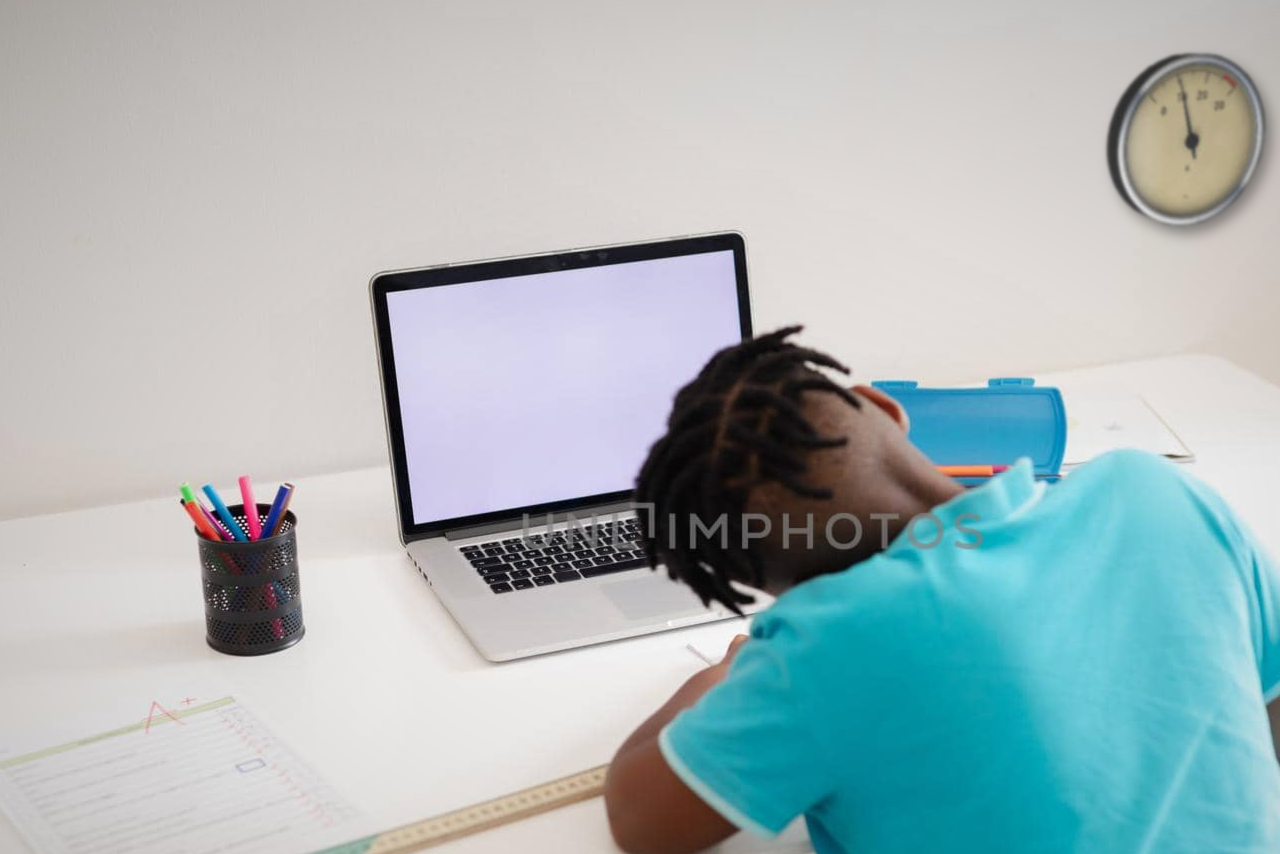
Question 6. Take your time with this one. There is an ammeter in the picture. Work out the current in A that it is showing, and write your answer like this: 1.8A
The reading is 10A
